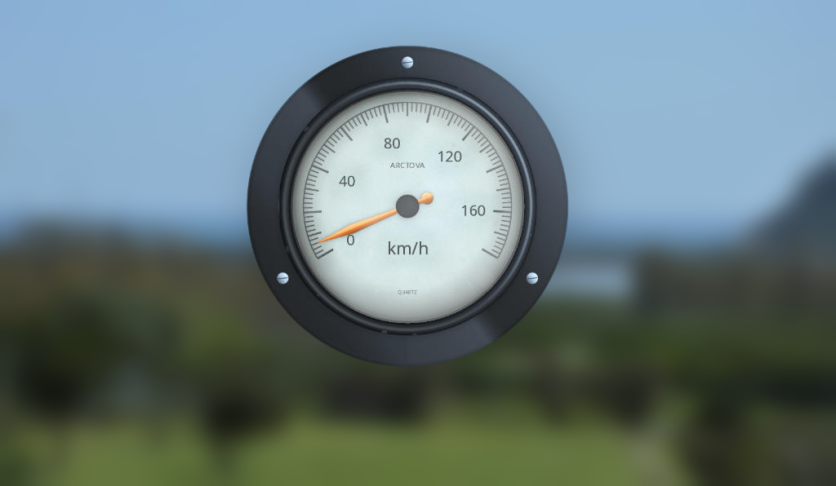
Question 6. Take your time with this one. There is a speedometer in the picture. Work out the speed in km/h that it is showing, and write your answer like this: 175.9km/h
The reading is 6km/h
